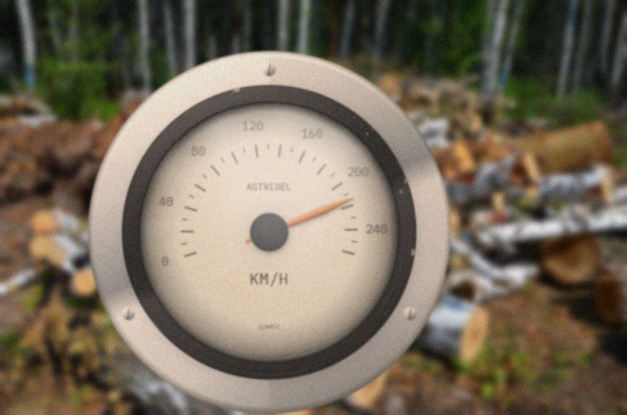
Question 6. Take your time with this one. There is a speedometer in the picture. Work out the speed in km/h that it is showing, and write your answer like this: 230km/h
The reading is 215km/h
